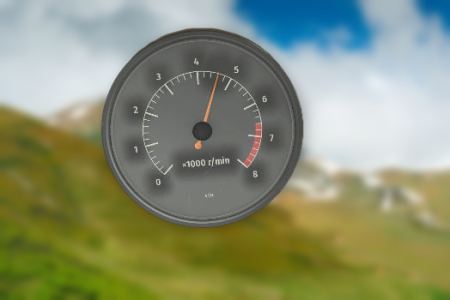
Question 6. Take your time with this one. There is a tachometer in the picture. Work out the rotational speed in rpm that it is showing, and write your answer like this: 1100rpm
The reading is 4600rpm
